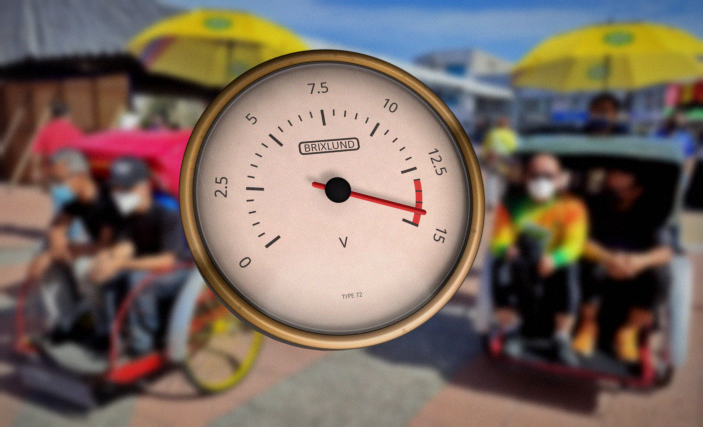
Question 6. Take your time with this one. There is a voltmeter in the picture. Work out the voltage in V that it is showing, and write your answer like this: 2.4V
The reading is 14.5V
